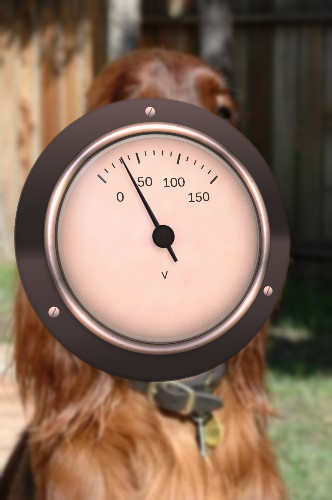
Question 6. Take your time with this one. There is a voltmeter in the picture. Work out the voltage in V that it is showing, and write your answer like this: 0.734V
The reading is 30V
